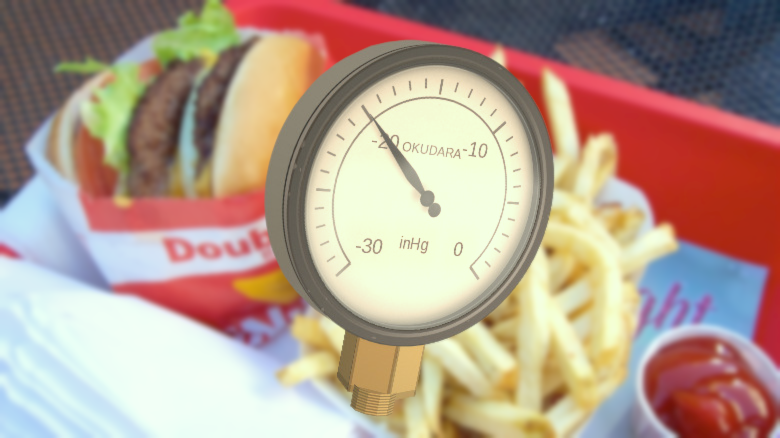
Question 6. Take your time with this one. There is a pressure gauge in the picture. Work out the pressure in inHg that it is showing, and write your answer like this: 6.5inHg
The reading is -20inHg
